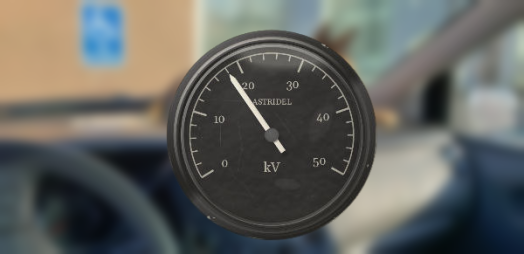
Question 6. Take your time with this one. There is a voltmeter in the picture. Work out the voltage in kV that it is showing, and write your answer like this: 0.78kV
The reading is 18kV
